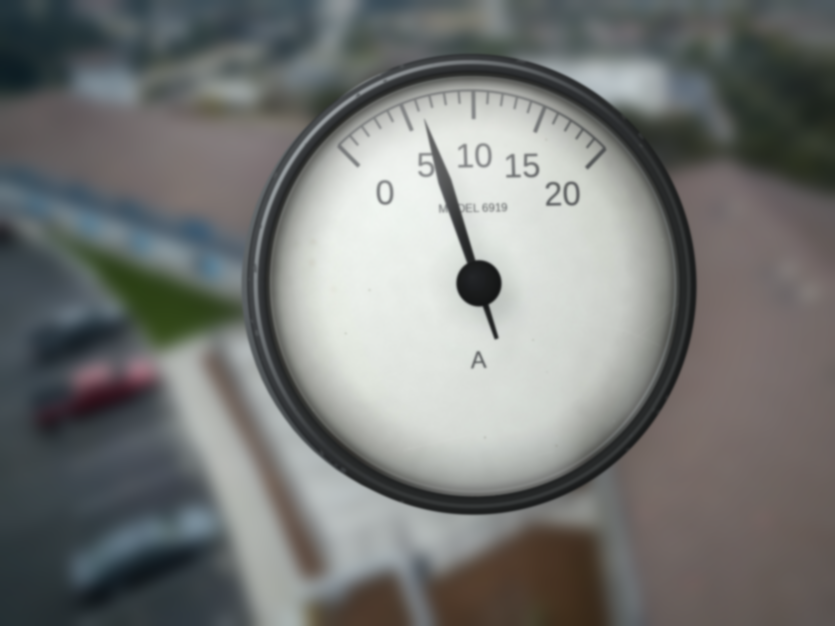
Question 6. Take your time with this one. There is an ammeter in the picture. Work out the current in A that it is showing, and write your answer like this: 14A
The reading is 6A
